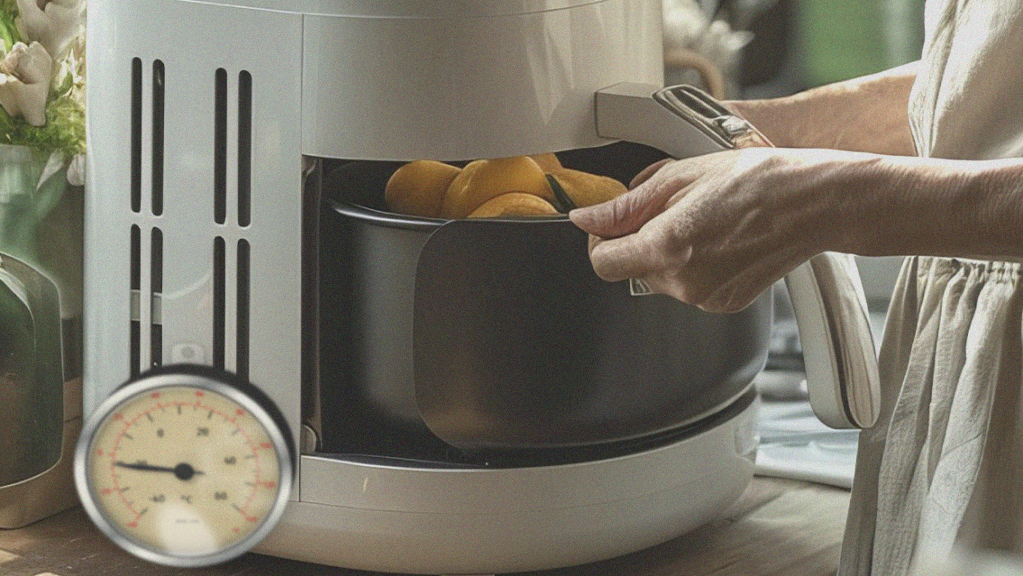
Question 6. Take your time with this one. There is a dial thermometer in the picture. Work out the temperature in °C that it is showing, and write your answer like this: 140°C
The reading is -20°C
